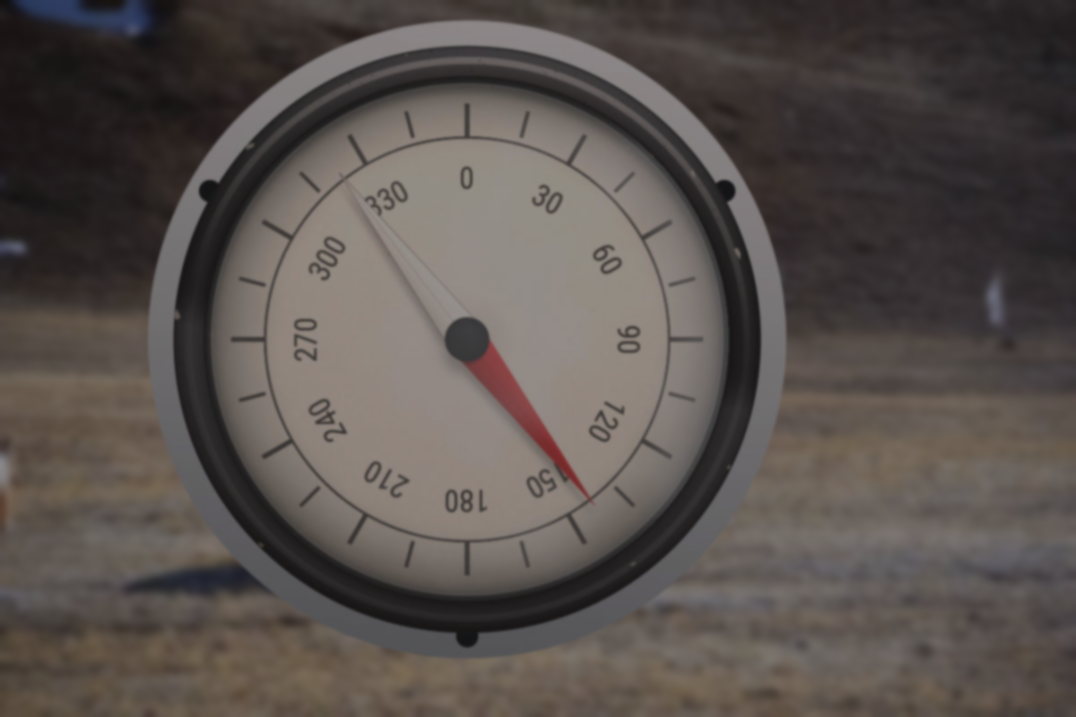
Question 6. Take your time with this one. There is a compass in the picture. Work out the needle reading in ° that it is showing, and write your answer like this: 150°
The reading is 142.5°
